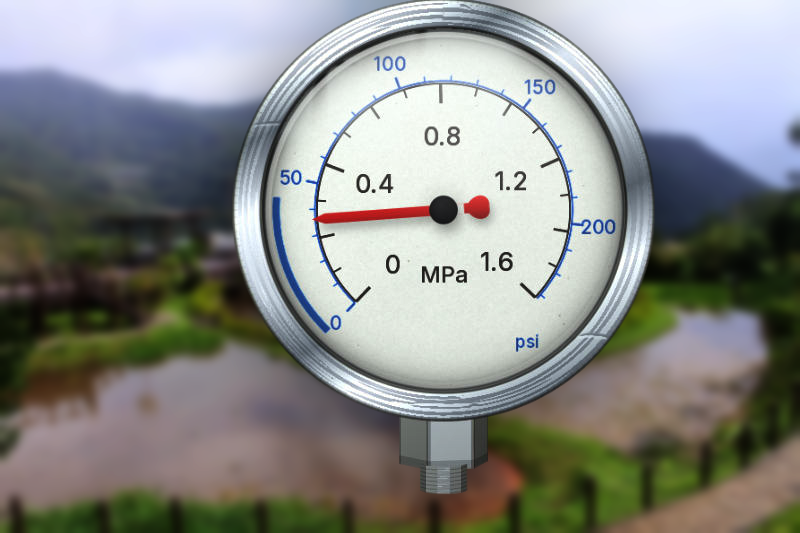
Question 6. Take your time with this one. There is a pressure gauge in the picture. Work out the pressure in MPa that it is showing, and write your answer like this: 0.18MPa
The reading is 0.25MPa
